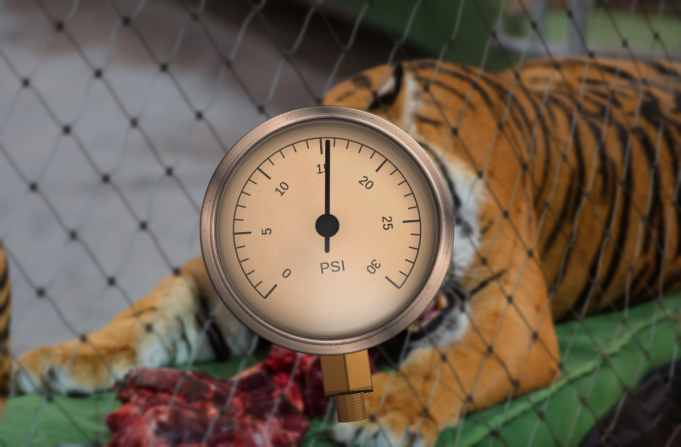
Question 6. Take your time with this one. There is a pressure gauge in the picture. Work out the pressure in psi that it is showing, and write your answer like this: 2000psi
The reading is 15.5psi
